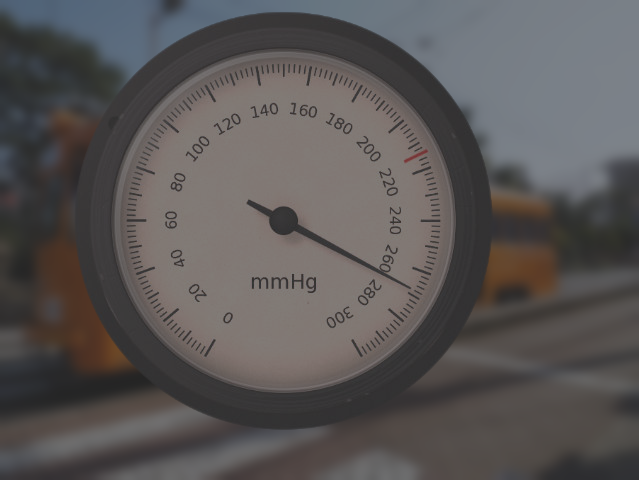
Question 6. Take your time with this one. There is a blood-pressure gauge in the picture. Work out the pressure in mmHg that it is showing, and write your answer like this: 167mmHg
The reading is 268mmHg
